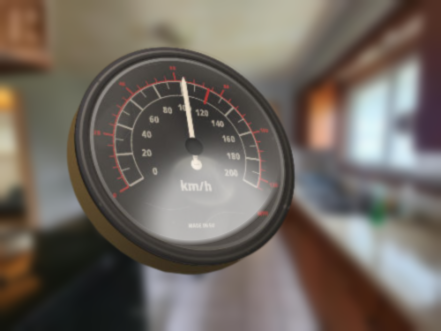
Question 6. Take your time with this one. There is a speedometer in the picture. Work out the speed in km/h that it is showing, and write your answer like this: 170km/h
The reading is 100km/h
